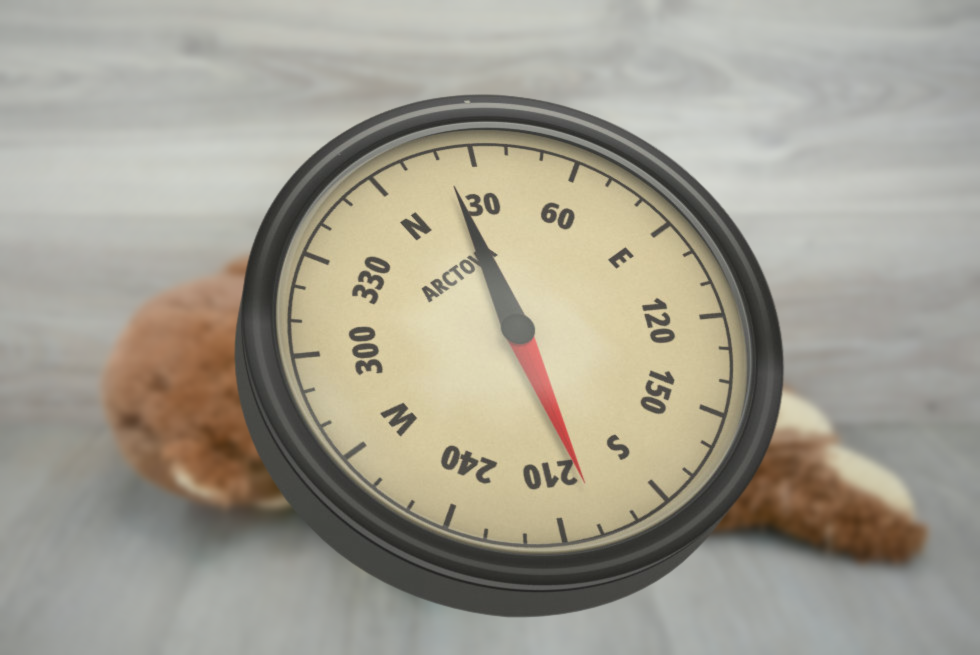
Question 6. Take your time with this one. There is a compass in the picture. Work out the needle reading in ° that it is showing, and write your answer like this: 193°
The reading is 200°
